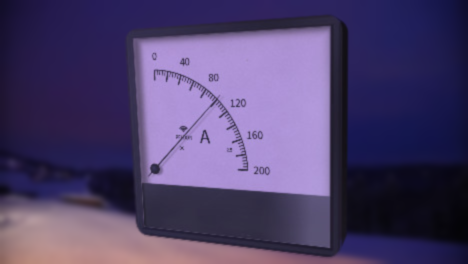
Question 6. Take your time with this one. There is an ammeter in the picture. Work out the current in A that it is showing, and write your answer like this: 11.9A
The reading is 100A
